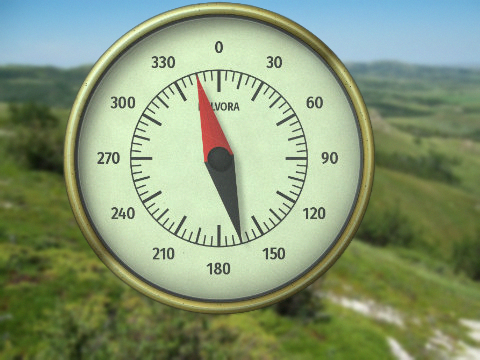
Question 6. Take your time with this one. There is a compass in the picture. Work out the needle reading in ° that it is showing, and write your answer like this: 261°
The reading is 345°
